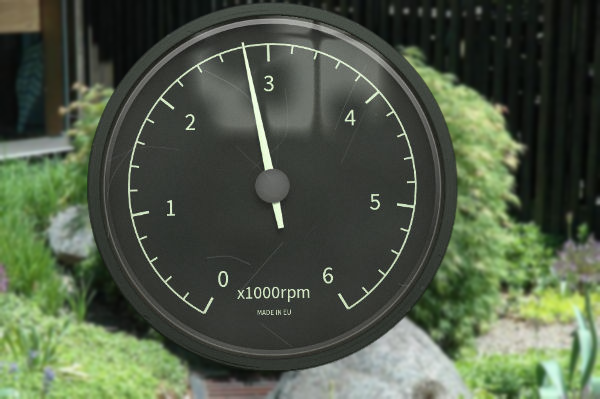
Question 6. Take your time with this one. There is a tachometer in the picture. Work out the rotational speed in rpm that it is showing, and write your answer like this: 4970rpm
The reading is 2800rpm
